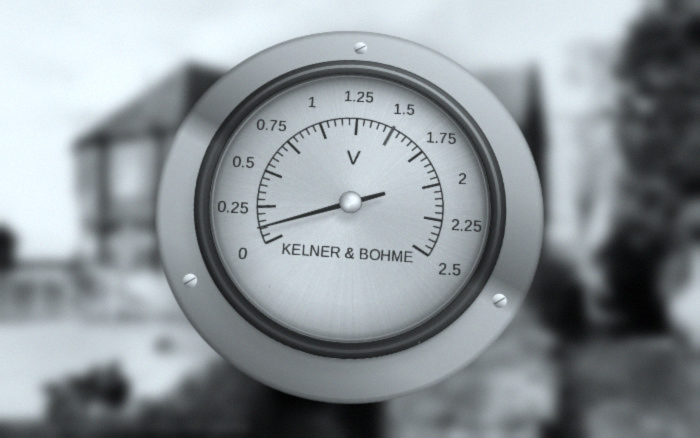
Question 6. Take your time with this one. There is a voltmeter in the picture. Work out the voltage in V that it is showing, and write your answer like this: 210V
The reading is 0.1V
